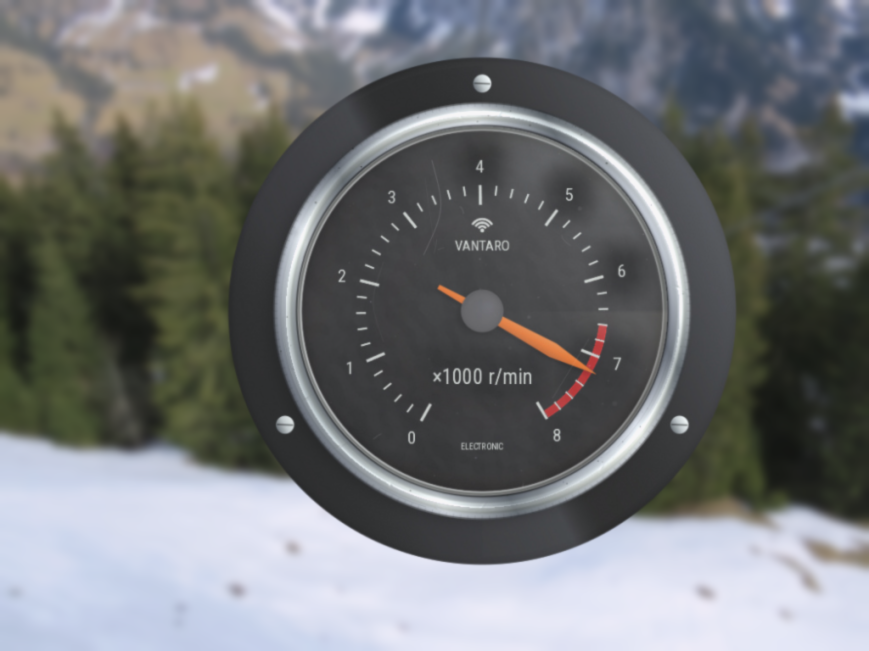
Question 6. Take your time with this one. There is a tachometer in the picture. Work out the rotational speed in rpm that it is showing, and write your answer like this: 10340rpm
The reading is 7200rpm
